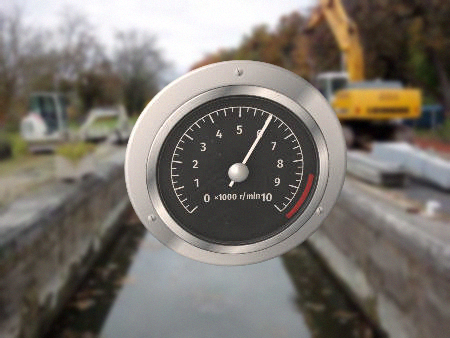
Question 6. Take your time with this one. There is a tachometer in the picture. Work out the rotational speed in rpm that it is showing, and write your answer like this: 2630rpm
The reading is 6000rpm
